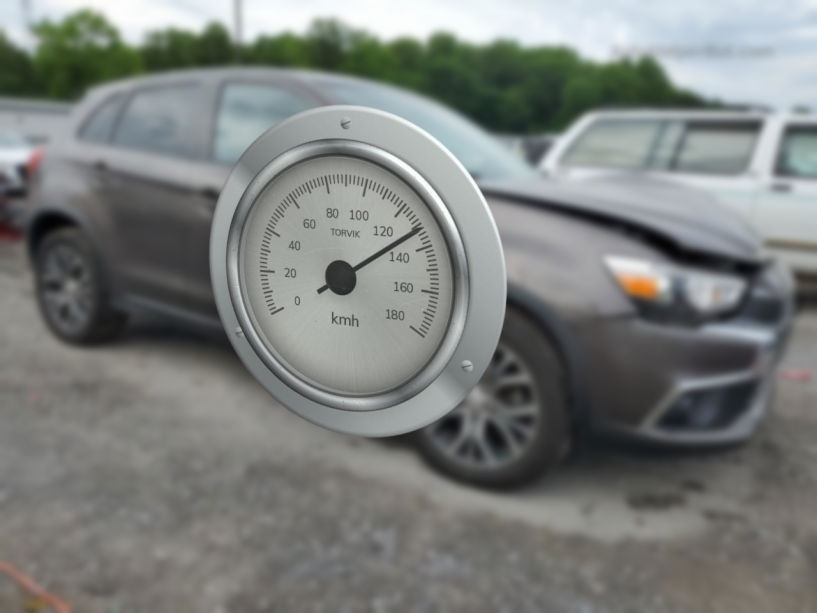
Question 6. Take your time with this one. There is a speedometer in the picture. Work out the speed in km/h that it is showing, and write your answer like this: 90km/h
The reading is 132km/h
